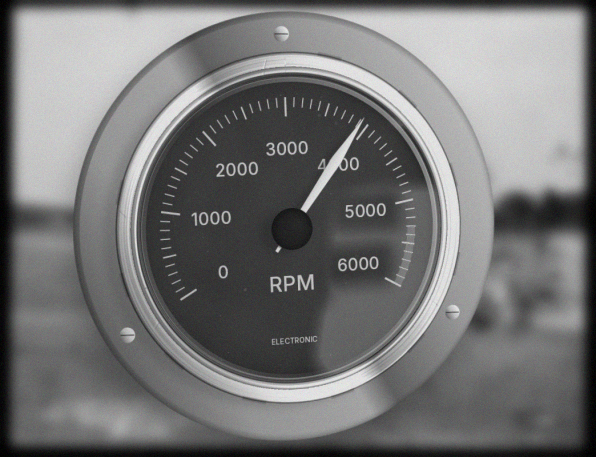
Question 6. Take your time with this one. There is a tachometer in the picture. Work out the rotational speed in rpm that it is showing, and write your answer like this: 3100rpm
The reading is 3900rpm
